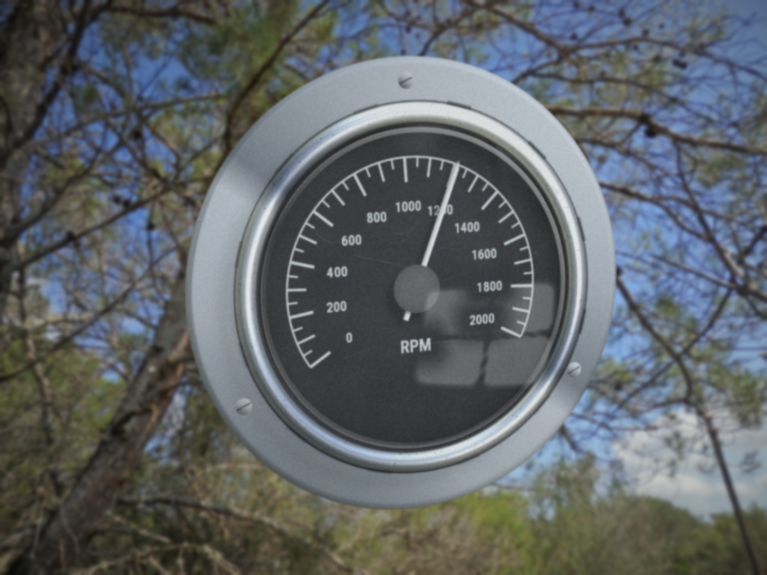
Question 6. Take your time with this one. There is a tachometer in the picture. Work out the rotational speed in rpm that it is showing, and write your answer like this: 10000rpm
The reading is 1200rpm
